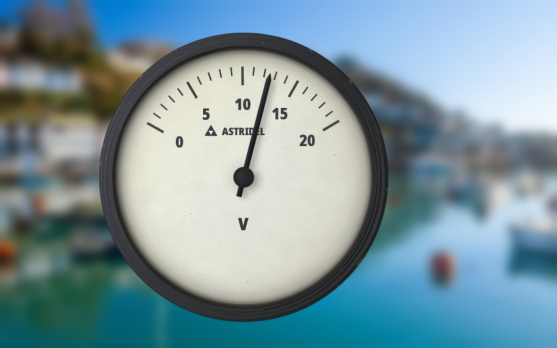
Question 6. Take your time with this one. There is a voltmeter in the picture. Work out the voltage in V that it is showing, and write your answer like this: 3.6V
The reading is 12.5V
